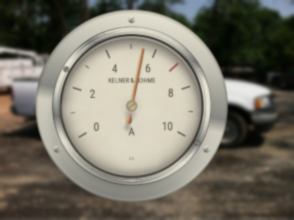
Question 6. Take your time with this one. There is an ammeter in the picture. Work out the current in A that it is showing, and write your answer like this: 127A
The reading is 5.5A
